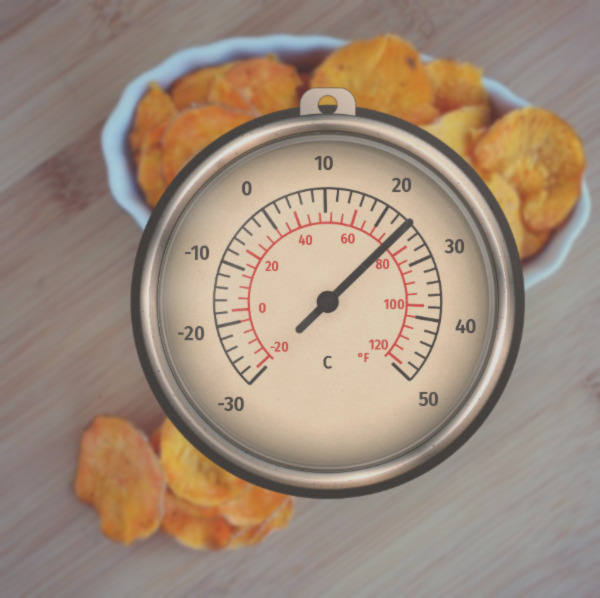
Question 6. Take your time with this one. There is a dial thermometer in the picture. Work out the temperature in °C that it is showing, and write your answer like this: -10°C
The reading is 24°C
